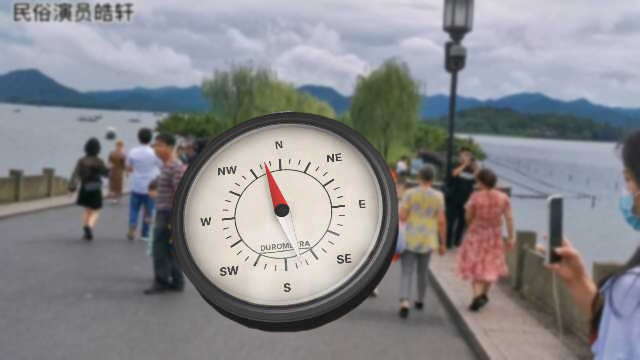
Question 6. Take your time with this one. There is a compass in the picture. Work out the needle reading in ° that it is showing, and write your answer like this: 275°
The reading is 345°
